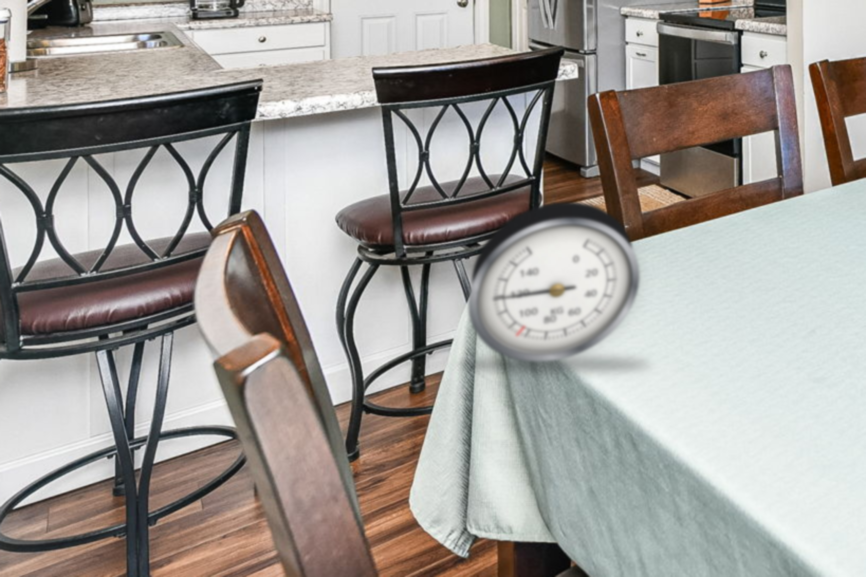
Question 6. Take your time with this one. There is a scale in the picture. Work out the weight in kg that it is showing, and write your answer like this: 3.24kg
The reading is 120kg
